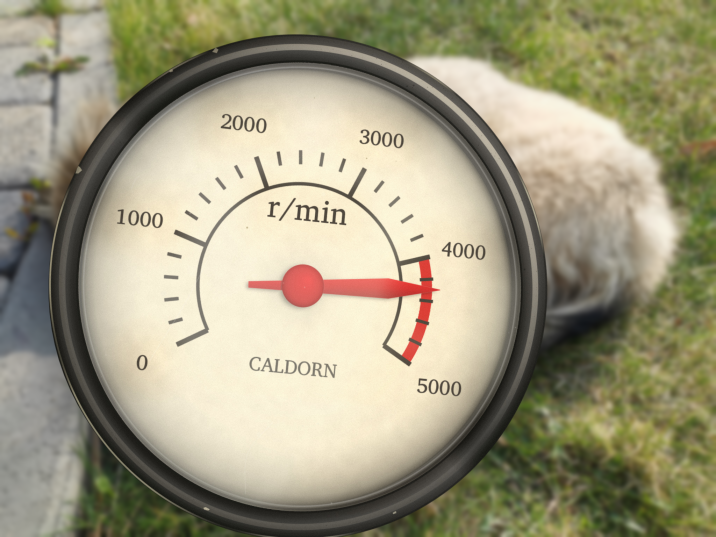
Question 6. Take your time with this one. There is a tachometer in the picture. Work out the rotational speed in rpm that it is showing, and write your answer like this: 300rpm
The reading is 4300rpm
